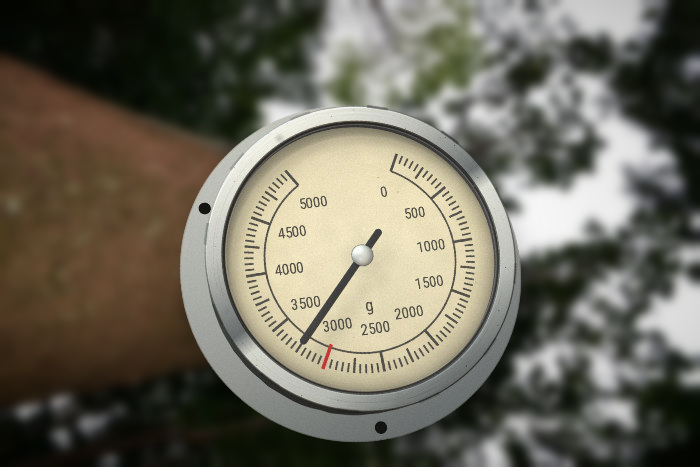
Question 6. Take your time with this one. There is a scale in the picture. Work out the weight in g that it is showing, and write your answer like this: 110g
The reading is 3250g
